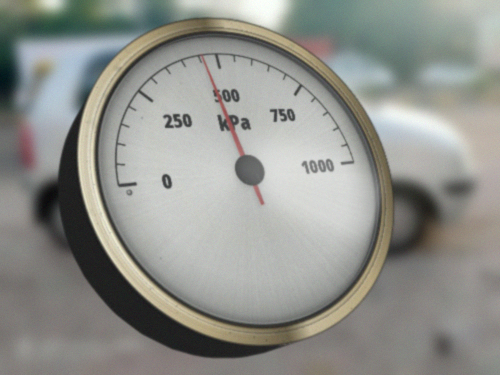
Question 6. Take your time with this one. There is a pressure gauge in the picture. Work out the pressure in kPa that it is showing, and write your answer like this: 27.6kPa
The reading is 450kPa
